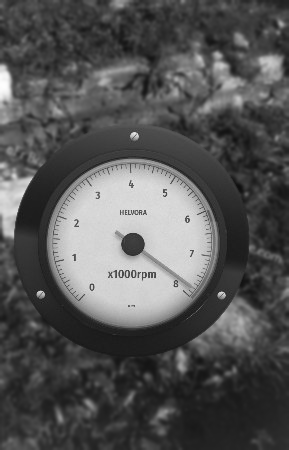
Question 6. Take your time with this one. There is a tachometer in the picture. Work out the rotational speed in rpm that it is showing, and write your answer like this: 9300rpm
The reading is 7800rpm
